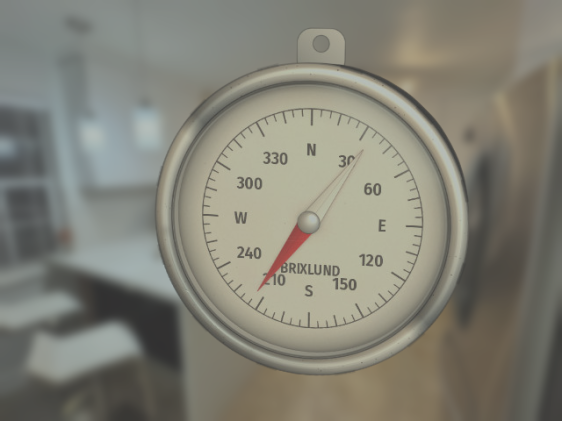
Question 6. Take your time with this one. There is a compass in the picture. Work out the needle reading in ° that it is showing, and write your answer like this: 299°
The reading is 215°
